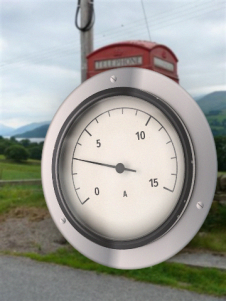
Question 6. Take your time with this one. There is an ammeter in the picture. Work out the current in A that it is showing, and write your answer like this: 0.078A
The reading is 3A
